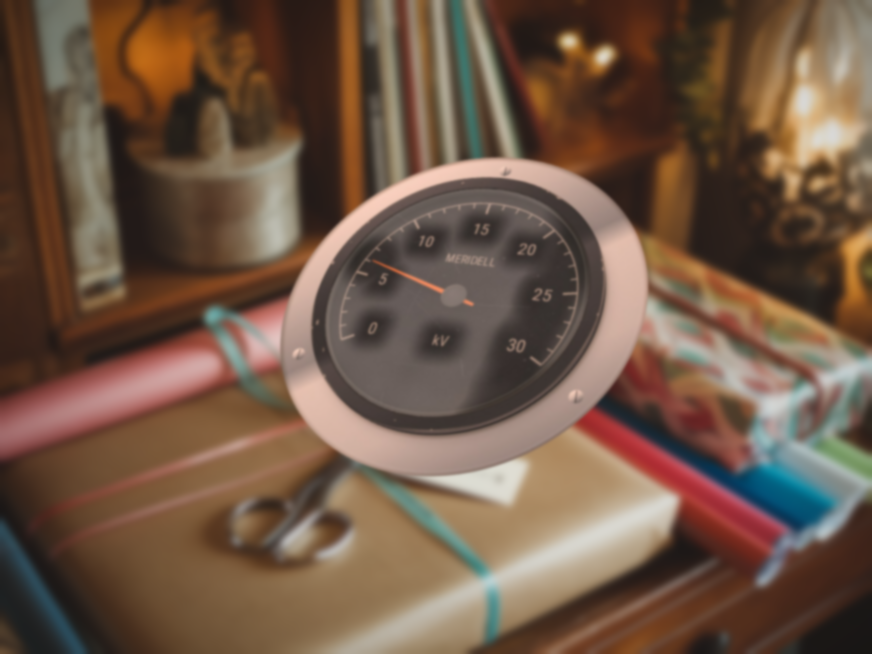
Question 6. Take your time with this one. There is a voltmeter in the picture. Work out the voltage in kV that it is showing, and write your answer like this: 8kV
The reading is 6kV
